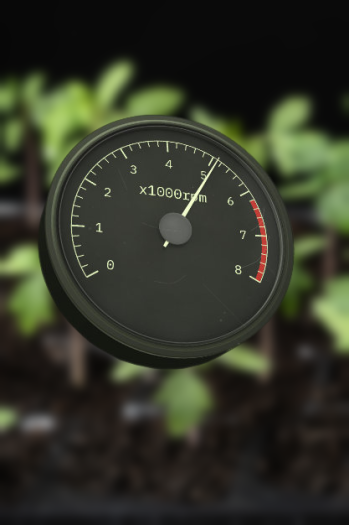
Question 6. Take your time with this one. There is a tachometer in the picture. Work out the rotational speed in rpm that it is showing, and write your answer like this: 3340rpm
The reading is 5100rpm
